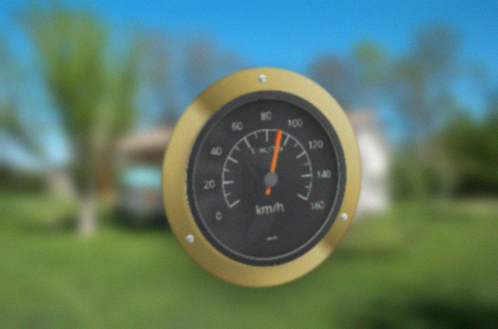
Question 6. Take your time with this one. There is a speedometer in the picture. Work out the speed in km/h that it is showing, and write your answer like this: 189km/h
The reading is 90km/h
